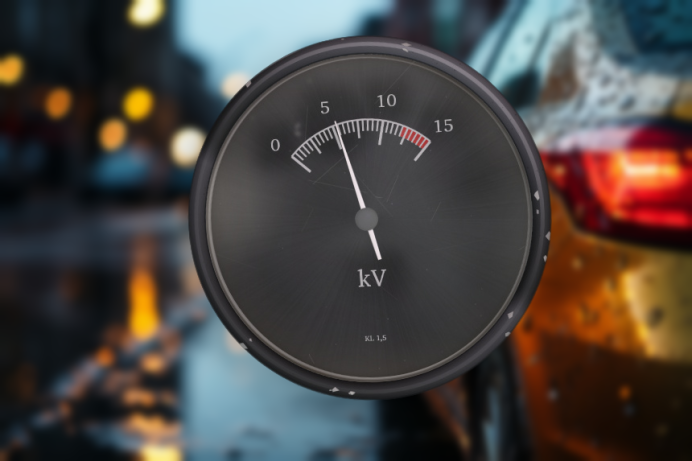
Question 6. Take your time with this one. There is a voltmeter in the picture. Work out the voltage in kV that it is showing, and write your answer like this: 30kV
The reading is 5.5kV
